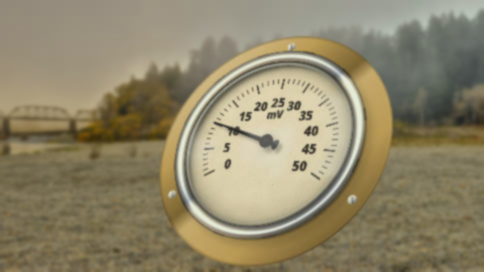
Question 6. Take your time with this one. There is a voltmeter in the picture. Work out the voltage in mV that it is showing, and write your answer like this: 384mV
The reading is 10mV
